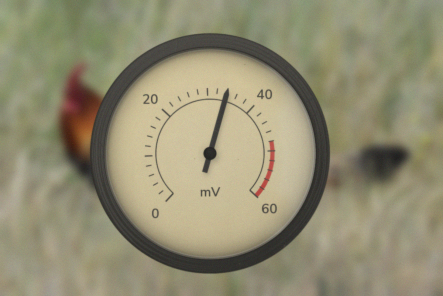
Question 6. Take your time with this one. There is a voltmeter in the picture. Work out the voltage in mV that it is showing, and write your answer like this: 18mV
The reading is 34mV
